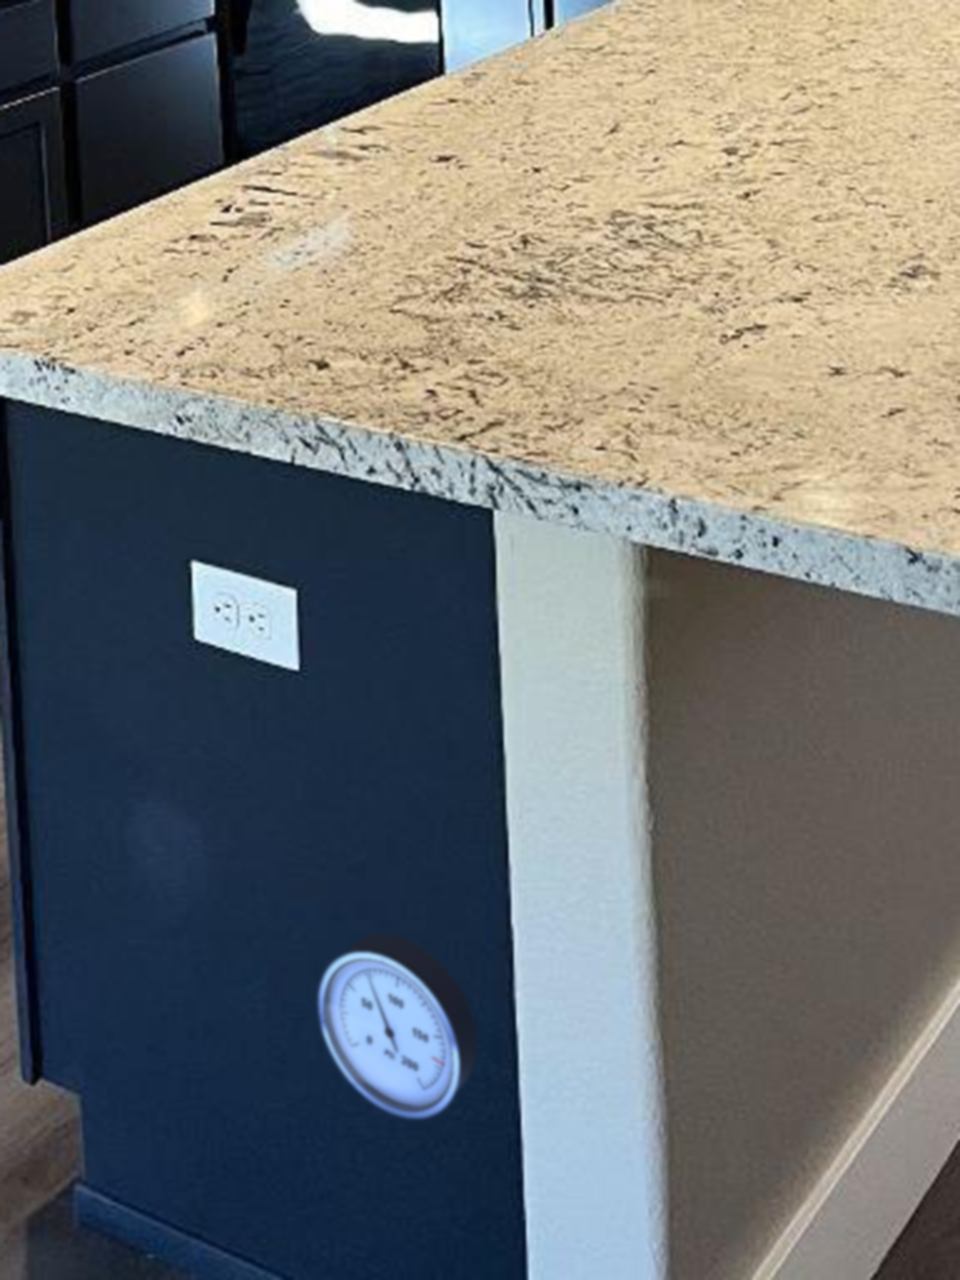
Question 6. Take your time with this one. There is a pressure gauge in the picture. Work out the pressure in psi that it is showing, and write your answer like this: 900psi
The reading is 75psi
